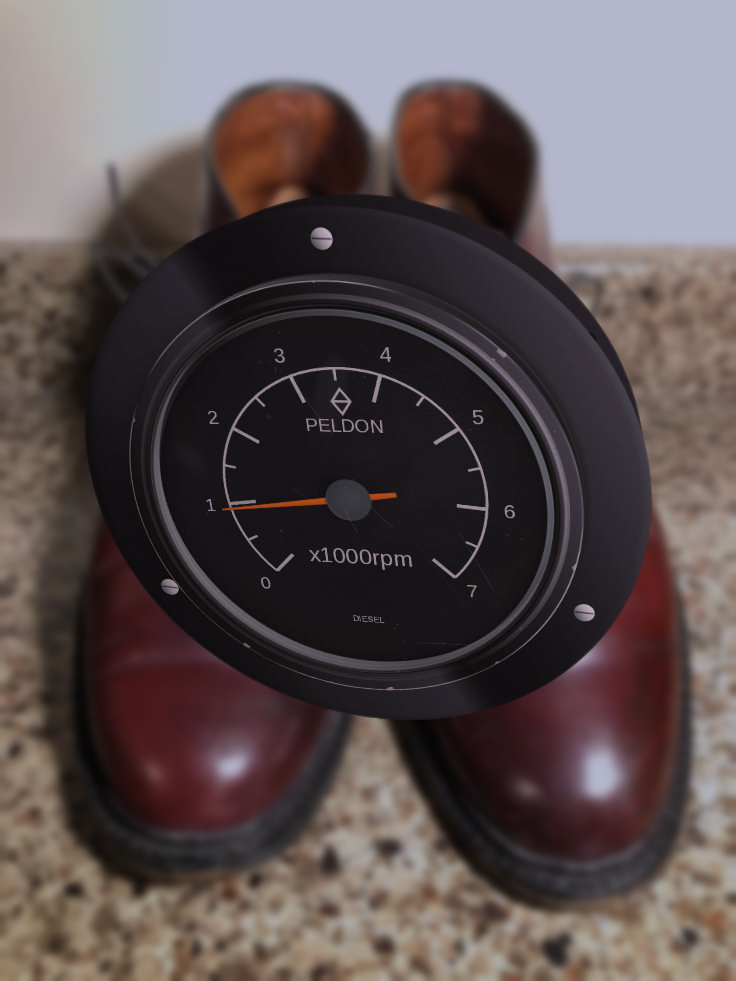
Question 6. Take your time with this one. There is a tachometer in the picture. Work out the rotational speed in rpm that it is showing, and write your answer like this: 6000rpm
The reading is 1000rpm
